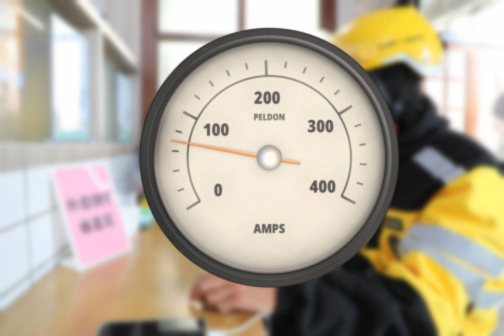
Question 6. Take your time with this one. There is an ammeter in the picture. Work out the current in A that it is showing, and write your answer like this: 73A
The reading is 70A
